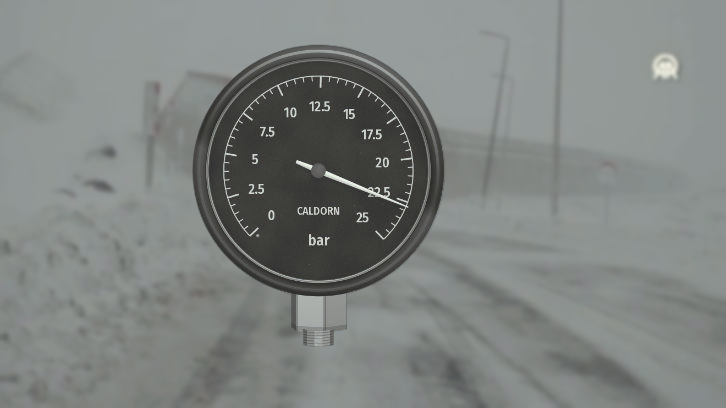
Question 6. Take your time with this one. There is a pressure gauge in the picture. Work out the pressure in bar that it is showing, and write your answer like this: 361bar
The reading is 22.75bar
